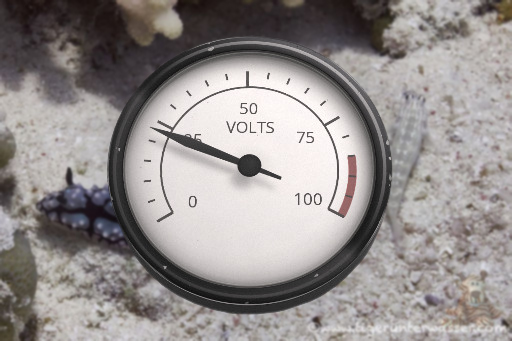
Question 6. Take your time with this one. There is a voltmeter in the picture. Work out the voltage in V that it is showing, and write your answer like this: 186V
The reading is 22.5V
